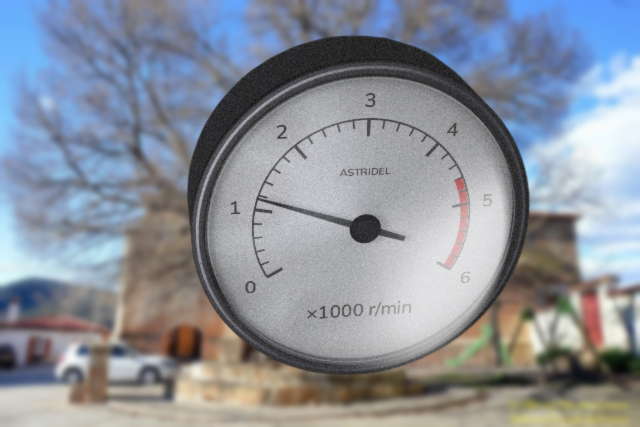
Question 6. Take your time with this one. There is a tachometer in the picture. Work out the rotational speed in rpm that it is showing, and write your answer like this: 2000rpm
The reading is 1200rpm
